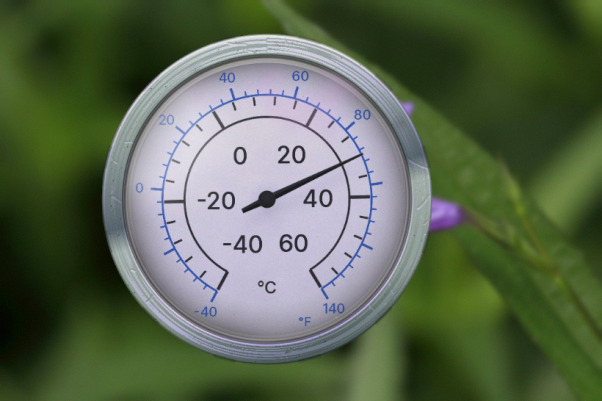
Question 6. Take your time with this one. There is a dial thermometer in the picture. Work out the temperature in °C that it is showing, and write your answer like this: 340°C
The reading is 32°C
